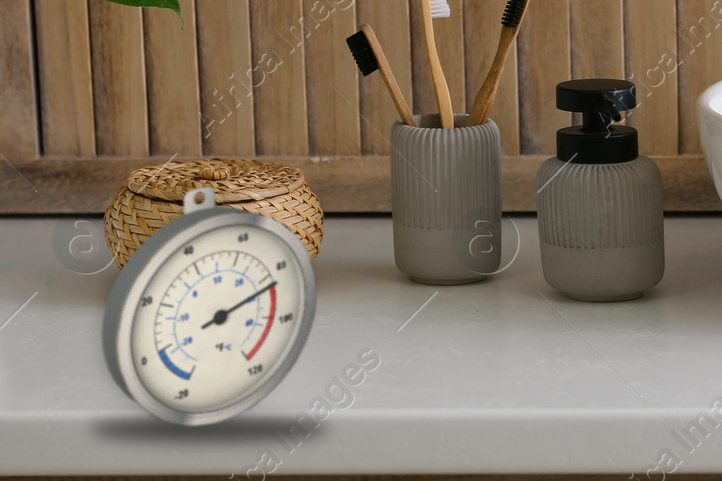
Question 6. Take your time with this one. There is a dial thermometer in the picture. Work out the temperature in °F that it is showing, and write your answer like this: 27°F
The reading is 84°F
